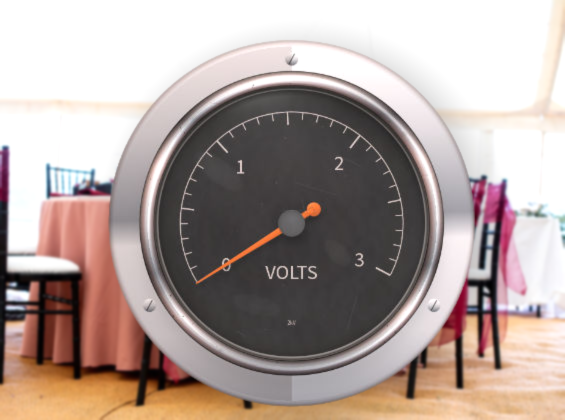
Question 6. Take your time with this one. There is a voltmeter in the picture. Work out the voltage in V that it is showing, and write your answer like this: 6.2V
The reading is 0V
